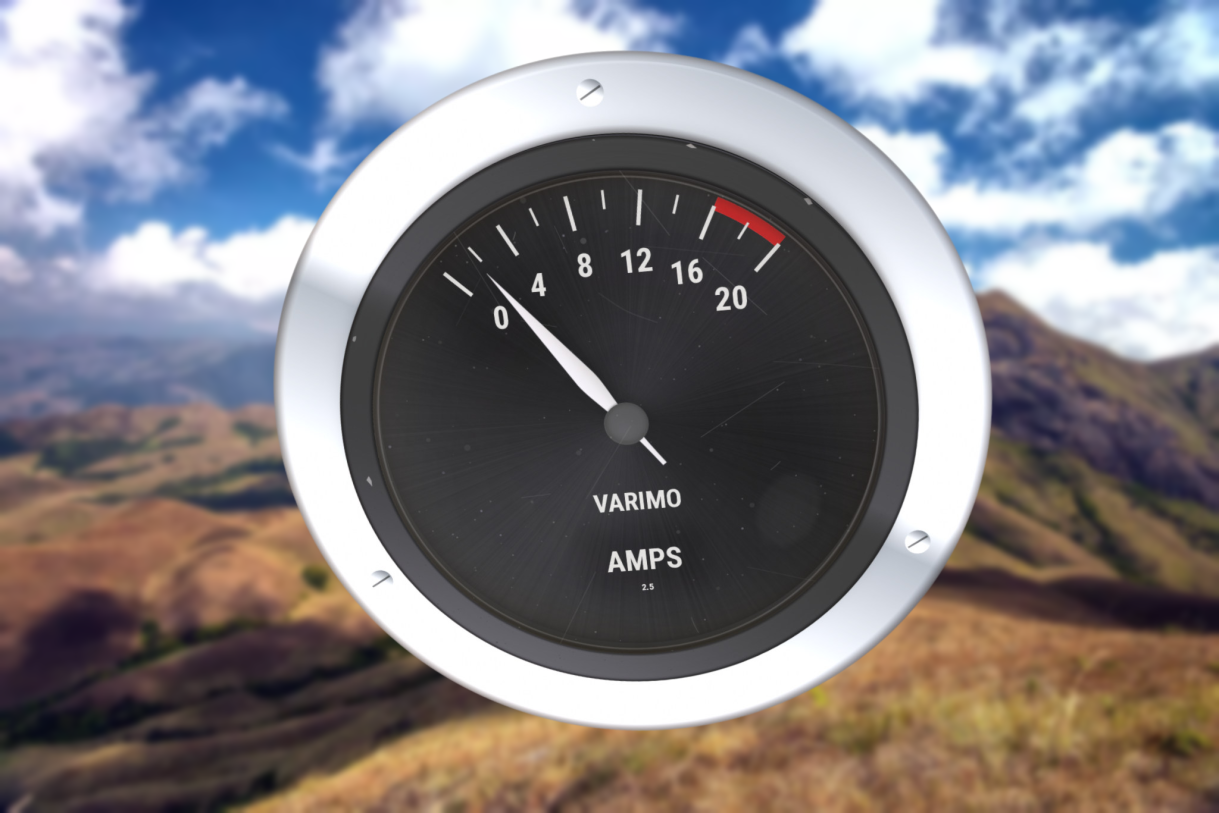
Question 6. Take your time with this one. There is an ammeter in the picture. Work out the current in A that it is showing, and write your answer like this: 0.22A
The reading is 2A
